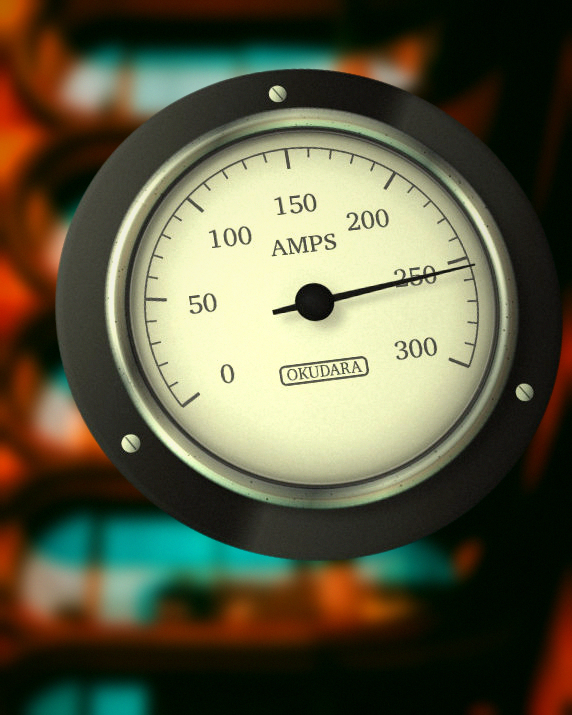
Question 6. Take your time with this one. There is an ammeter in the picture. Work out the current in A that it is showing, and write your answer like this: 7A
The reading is 255A
